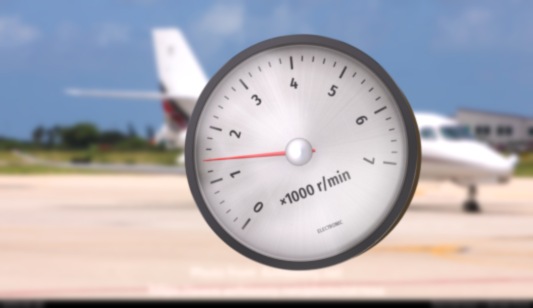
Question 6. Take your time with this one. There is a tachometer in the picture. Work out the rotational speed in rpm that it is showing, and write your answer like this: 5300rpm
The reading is 1400rpm
